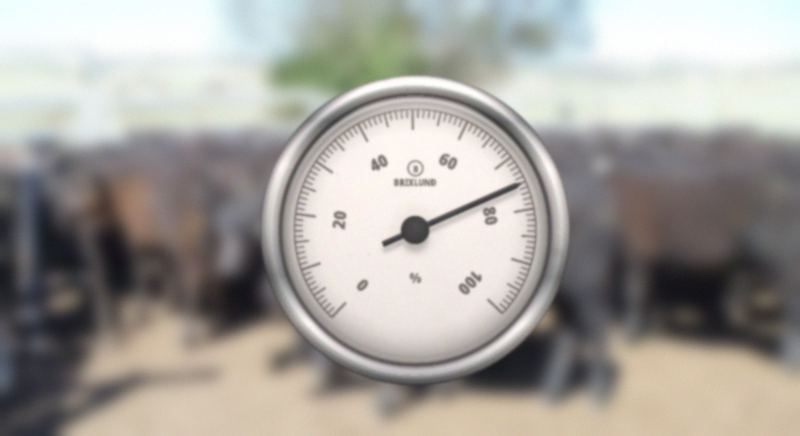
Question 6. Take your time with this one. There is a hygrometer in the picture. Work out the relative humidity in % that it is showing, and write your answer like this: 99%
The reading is 75%
